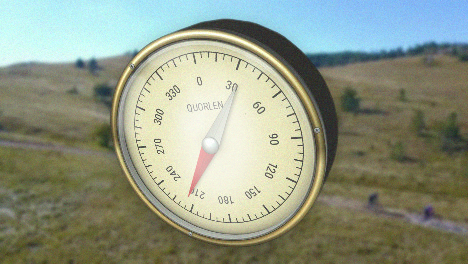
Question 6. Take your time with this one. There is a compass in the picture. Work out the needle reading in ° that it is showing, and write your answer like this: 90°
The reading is 215°
